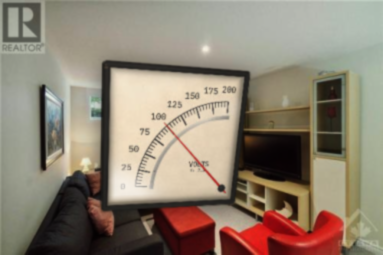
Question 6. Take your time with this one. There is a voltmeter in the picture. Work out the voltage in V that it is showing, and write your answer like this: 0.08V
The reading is 100V
